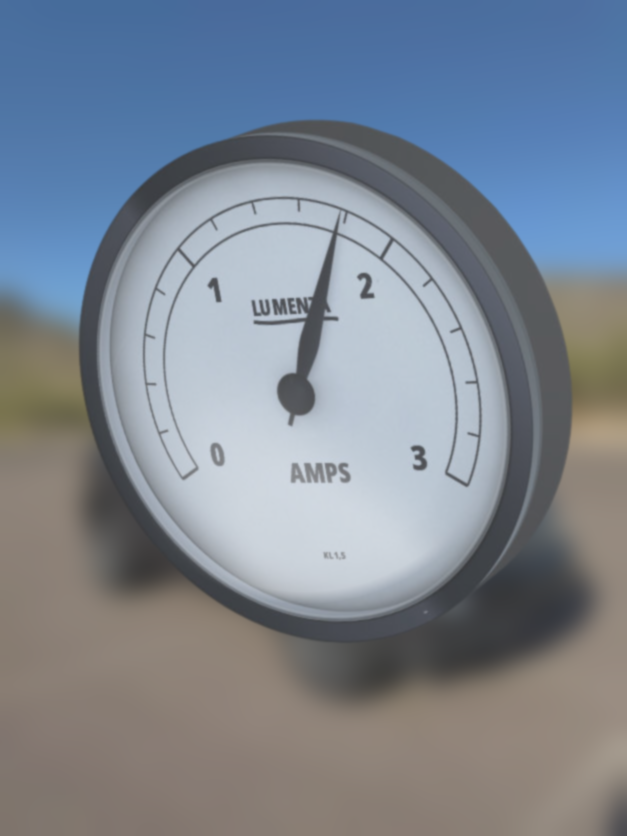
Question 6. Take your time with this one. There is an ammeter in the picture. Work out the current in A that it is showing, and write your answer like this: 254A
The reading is 1.8A
